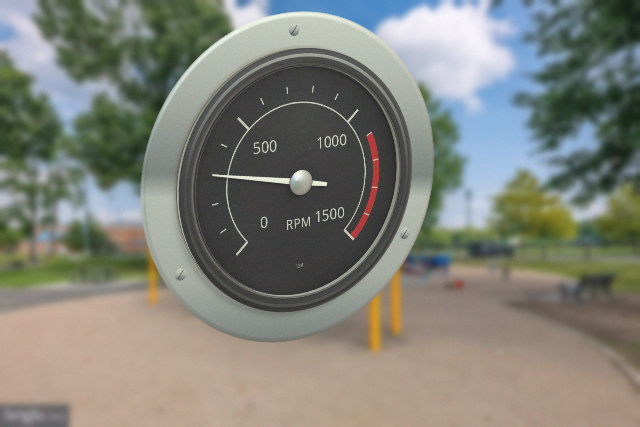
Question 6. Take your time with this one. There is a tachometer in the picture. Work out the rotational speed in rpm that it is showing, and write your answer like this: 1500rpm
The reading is 300rpm
